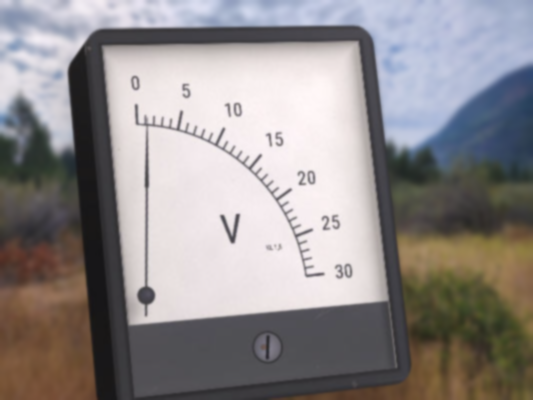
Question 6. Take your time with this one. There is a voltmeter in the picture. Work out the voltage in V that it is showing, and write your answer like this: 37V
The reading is 1V
